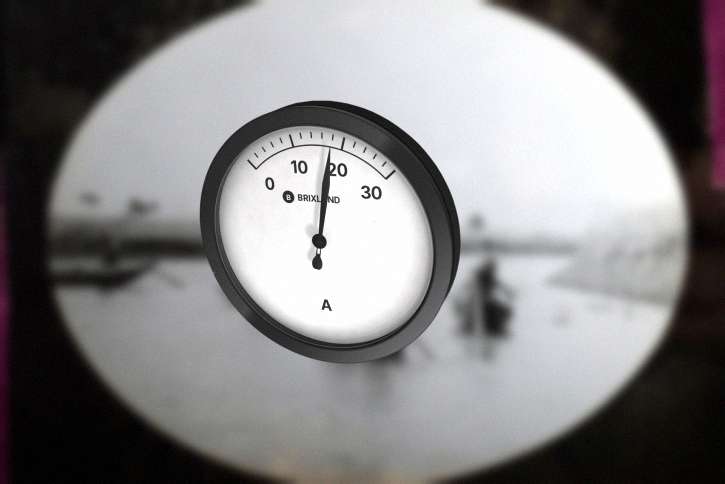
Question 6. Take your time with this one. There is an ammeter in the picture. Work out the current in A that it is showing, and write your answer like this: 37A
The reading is 18A
